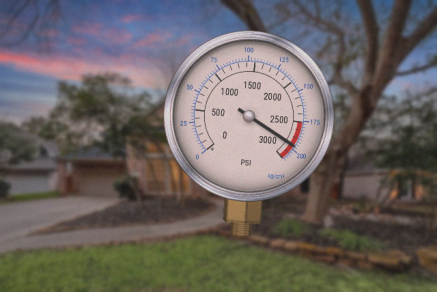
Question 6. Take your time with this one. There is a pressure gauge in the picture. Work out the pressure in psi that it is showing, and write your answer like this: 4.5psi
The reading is 2800psi
